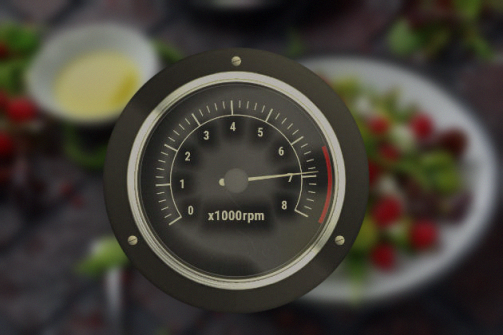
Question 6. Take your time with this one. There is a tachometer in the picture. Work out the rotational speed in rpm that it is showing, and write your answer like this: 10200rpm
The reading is 6900rpm
